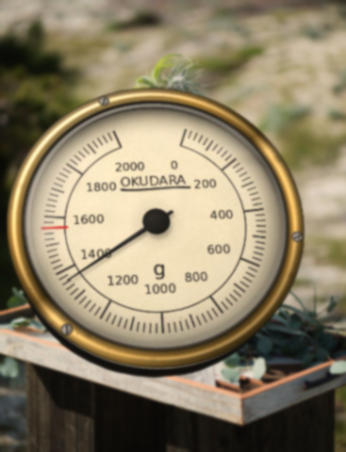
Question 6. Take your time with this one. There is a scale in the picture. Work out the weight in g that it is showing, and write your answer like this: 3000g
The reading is 1360g
